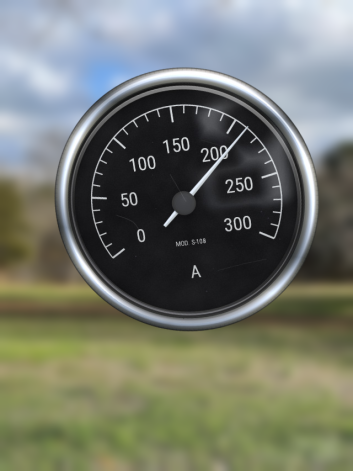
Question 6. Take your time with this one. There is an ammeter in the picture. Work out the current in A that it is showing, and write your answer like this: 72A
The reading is 210A
